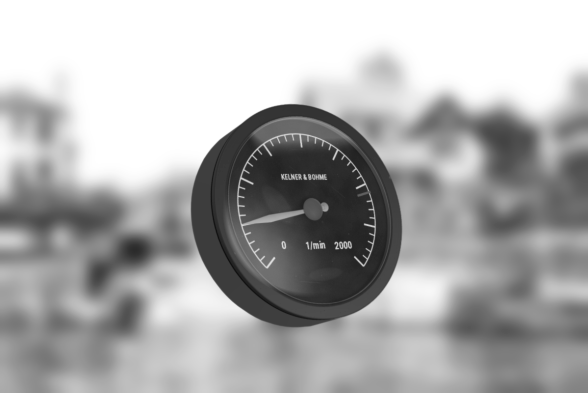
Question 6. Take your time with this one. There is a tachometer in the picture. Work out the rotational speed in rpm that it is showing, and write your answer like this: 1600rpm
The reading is 250rpm
